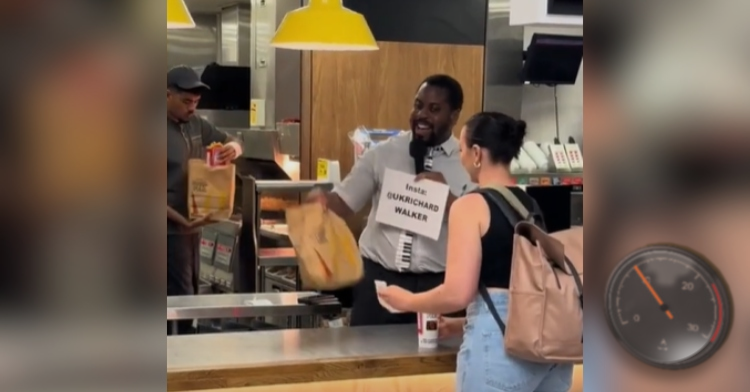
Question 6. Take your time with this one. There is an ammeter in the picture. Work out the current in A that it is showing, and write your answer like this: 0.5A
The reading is 10A
